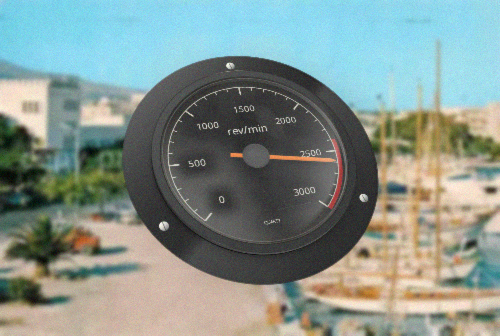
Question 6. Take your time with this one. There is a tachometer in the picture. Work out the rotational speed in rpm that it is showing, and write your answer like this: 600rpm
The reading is 2600rpm
